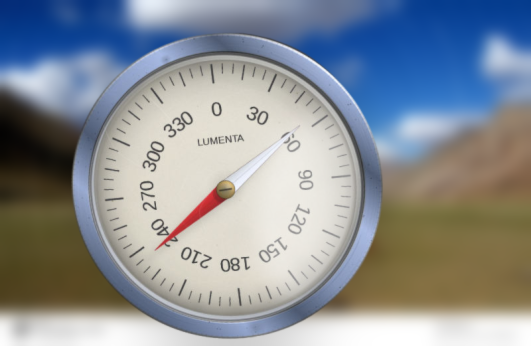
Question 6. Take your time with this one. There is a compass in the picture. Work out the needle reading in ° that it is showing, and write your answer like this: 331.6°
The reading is 235°
